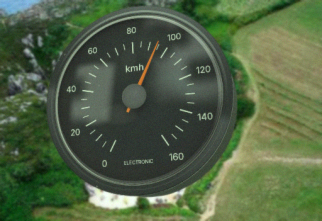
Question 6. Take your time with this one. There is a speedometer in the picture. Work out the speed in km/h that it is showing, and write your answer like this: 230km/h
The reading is 95km/h
